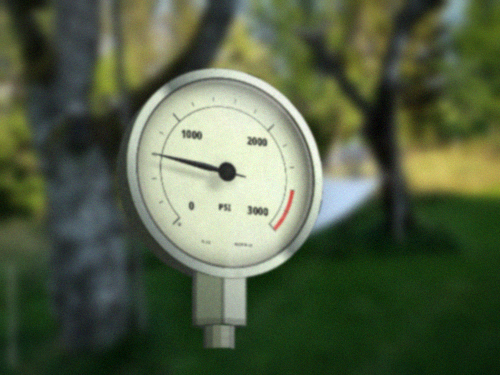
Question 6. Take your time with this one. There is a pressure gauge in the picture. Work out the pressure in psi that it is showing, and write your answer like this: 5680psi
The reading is 600psi
